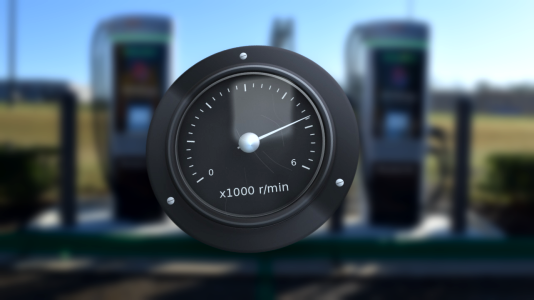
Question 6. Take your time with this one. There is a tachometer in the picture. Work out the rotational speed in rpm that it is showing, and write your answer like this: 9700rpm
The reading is 4800rpm
